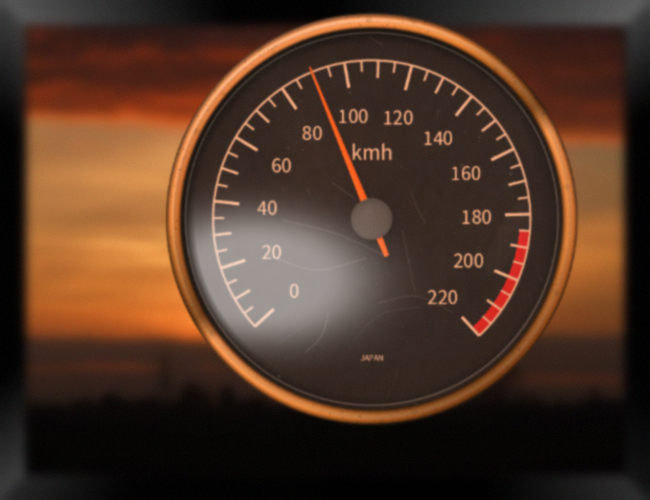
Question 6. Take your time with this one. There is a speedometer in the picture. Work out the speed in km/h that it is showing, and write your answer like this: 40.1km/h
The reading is 90km/h
